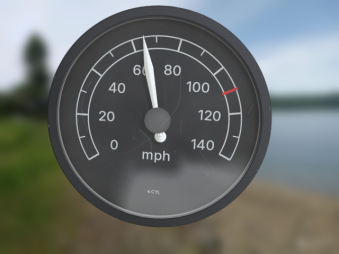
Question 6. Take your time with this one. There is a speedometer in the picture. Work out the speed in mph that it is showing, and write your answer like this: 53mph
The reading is 65mph
